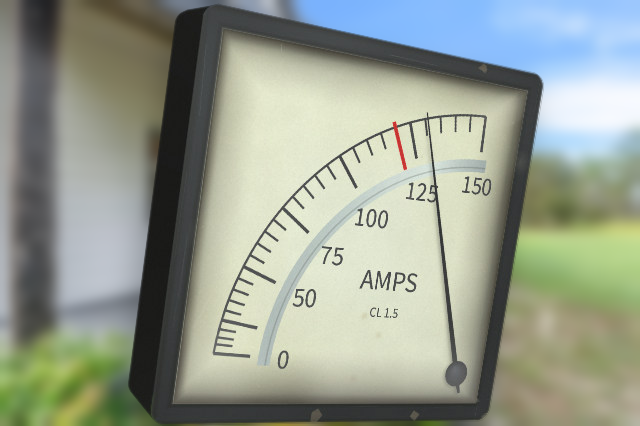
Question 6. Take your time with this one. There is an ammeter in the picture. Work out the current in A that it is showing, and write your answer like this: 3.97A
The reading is 130A
